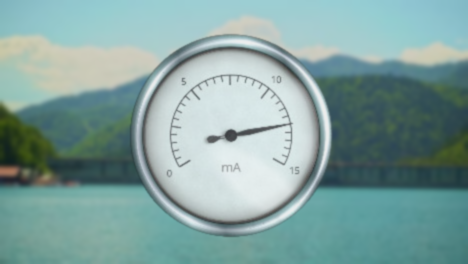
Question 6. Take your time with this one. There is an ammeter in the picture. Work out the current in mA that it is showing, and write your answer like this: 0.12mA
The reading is 12.5mA
